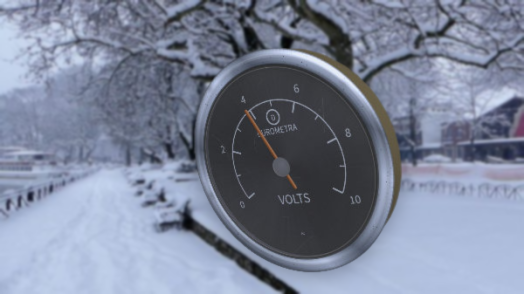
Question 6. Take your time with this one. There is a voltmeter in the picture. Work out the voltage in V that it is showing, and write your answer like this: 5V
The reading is 4V
